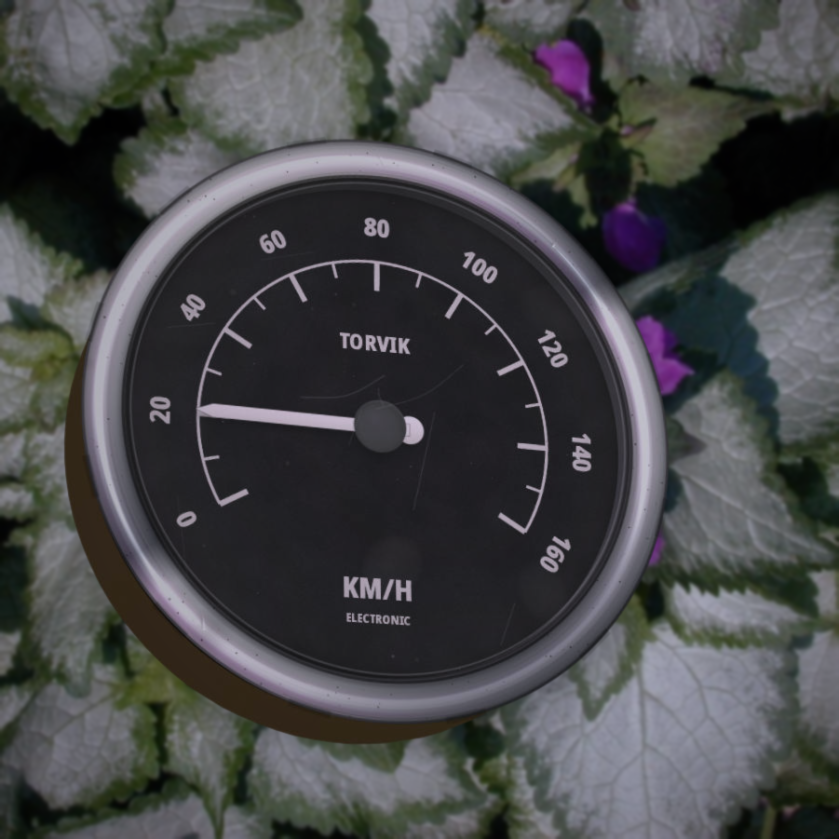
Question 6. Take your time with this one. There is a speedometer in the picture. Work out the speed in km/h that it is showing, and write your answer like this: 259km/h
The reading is 20km/h
